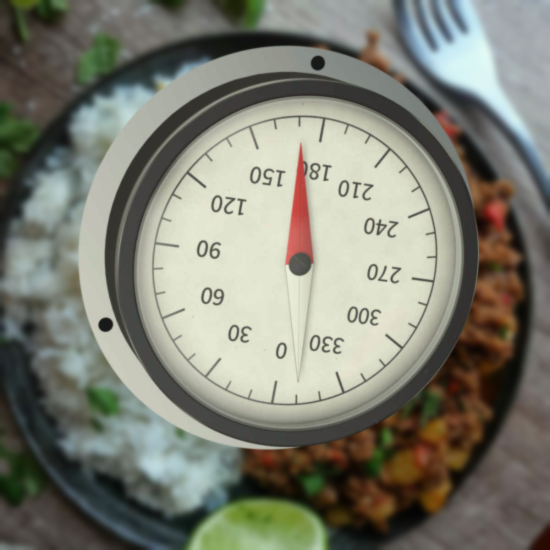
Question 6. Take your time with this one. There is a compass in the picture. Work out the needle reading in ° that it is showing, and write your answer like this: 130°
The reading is 170°
